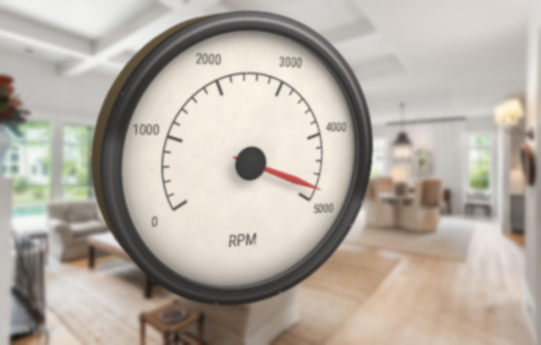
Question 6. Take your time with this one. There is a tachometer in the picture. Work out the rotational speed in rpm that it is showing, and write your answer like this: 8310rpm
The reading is 4800rpm
